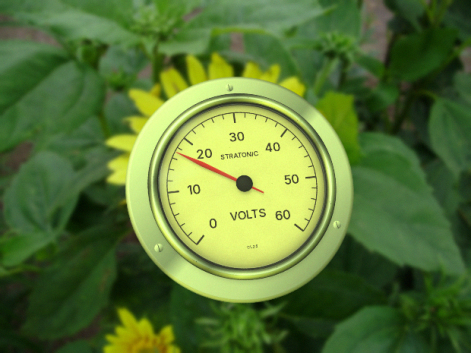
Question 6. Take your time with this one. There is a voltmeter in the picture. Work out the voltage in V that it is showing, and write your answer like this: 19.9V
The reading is 17V
